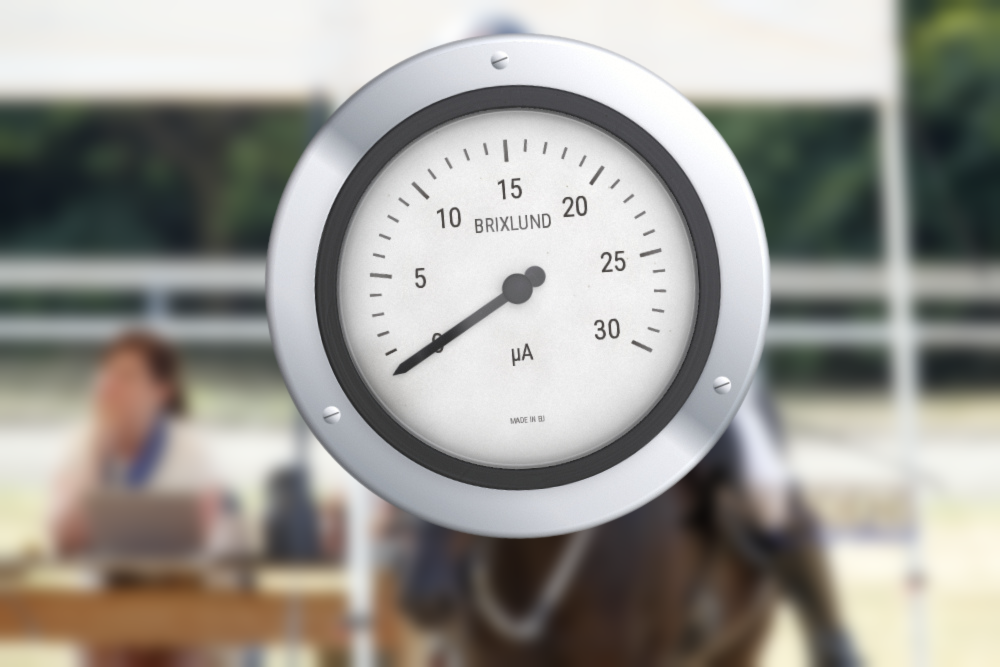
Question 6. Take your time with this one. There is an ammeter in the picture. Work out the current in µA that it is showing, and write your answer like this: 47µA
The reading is 0µA
